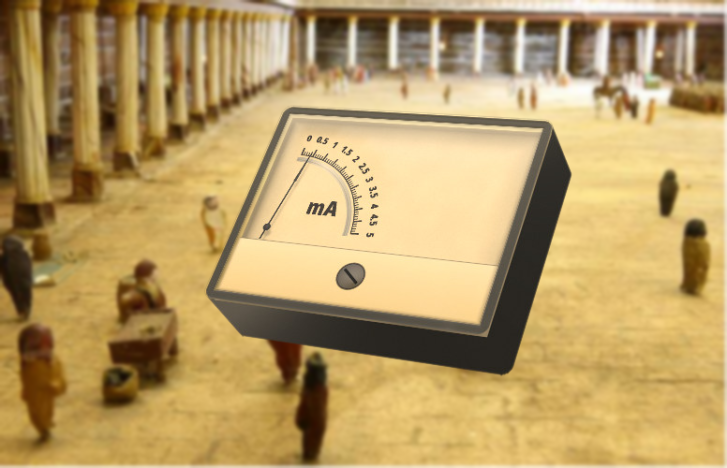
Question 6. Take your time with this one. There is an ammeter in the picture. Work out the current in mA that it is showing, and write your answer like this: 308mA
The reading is 0.5mA
